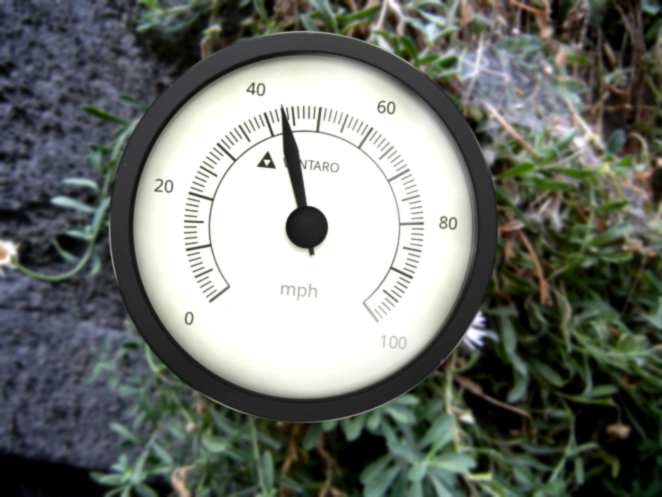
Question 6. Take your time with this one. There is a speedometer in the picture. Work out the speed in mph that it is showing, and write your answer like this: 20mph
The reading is 43mph
